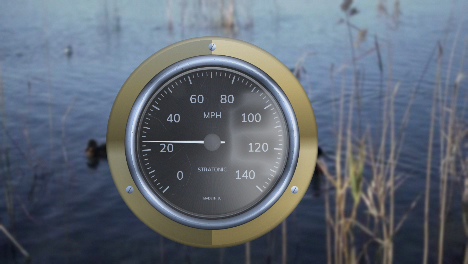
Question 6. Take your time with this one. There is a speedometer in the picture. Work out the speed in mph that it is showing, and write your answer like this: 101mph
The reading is 24mph
